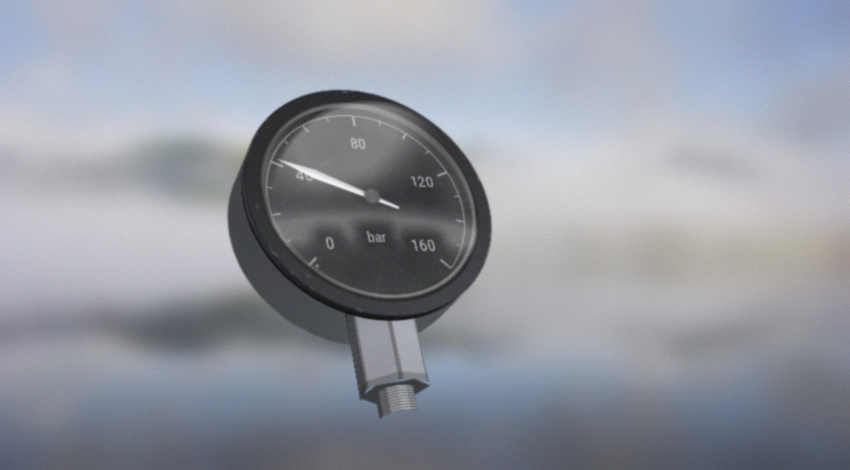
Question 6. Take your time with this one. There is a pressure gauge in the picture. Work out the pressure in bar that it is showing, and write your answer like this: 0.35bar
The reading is 40bar
